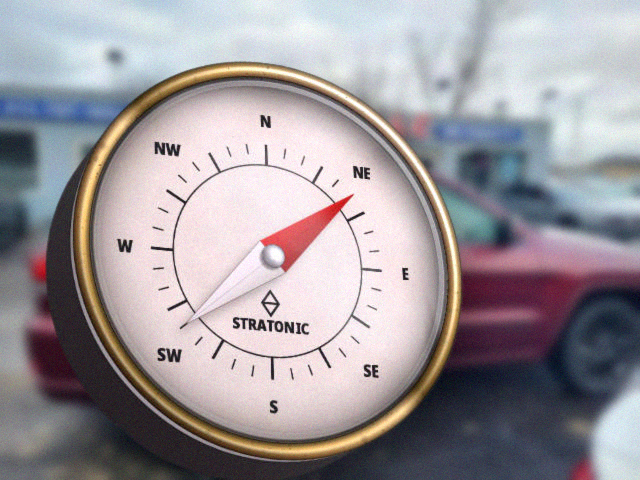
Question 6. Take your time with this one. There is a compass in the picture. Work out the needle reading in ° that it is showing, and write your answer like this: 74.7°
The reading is 50°
